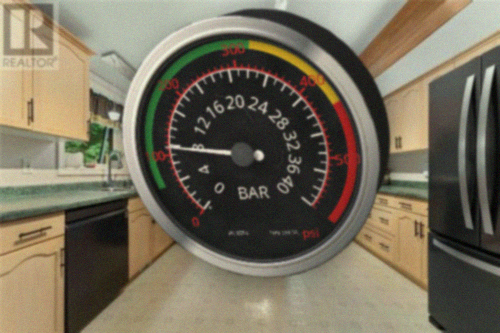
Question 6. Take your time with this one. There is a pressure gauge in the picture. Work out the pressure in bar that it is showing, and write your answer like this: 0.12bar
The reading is 8bar
